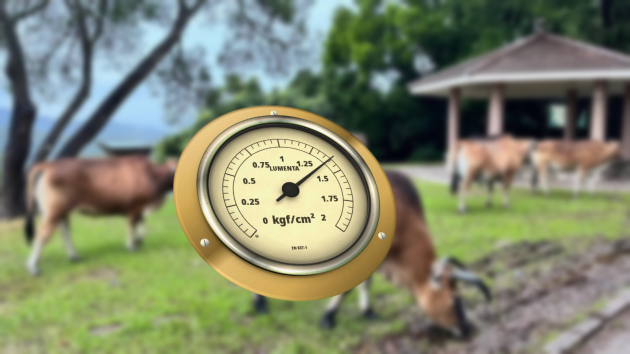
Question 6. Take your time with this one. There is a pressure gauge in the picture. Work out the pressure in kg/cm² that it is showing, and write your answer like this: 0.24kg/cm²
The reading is 1.4kg/cm²
